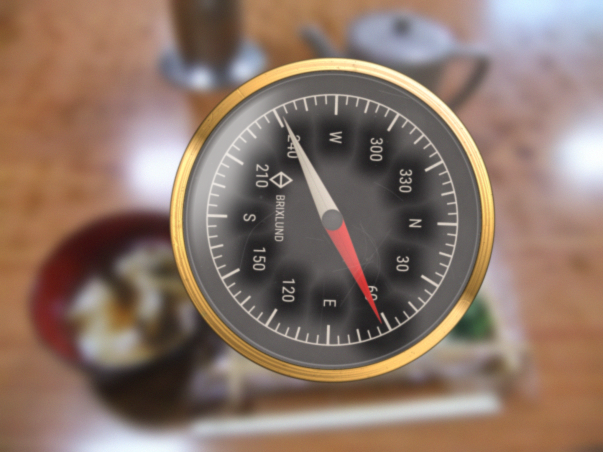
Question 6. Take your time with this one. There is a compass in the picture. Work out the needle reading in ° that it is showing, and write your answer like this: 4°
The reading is 62.5°
